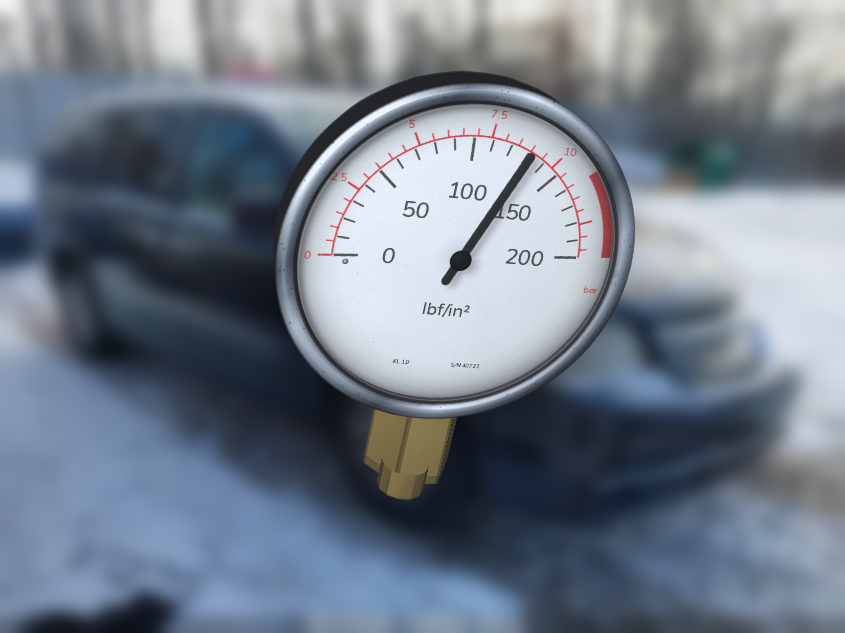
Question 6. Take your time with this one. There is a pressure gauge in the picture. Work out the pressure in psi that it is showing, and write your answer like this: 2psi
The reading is 130psi
